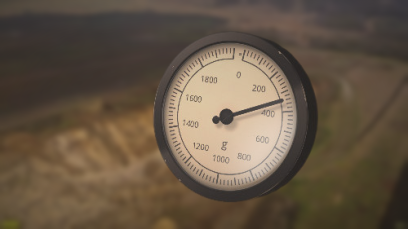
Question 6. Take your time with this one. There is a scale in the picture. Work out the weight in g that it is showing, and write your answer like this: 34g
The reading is 340g
